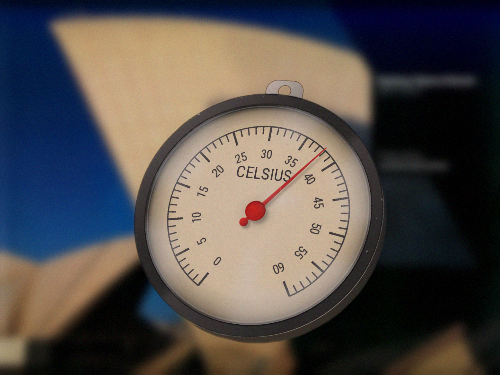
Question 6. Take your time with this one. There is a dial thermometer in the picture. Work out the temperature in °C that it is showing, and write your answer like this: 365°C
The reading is 38°C
